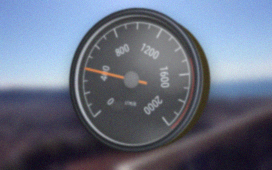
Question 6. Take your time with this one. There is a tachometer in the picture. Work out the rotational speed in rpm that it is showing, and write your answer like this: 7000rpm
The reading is 400rpm
